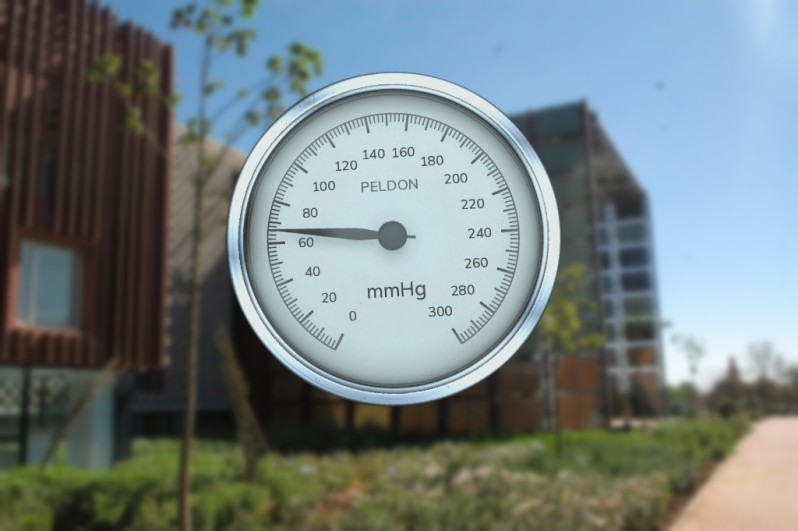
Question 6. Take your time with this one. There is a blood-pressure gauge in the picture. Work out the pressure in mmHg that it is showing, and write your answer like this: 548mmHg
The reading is 66mmHg
